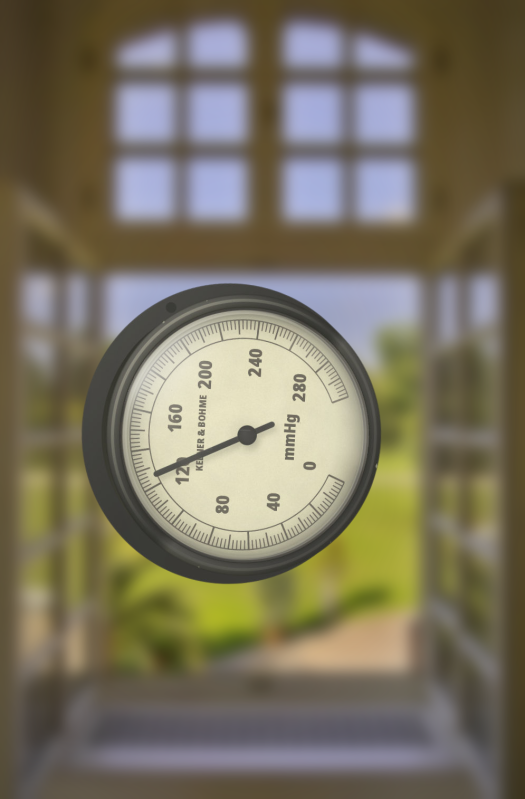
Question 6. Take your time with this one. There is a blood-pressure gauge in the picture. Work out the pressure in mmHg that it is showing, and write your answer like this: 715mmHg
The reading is 126mmHg
